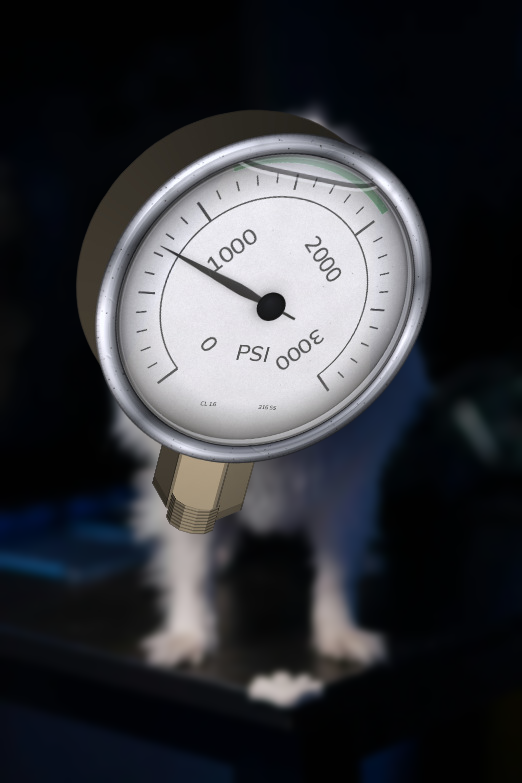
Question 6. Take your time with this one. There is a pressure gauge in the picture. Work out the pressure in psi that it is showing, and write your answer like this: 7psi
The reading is 750psi
